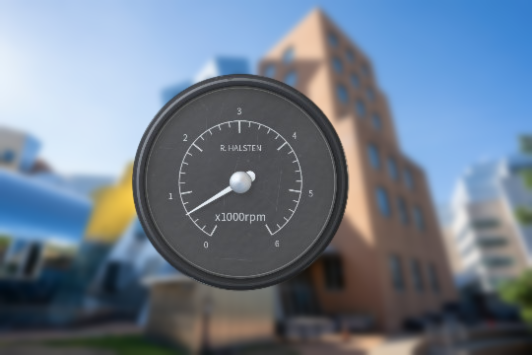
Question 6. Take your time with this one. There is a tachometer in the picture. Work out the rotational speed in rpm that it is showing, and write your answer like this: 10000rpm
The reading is 600rpm
